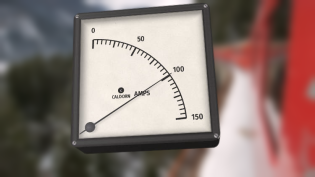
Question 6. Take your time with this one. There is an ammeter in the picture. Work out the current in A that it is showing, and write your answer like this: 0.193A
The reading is 100A
